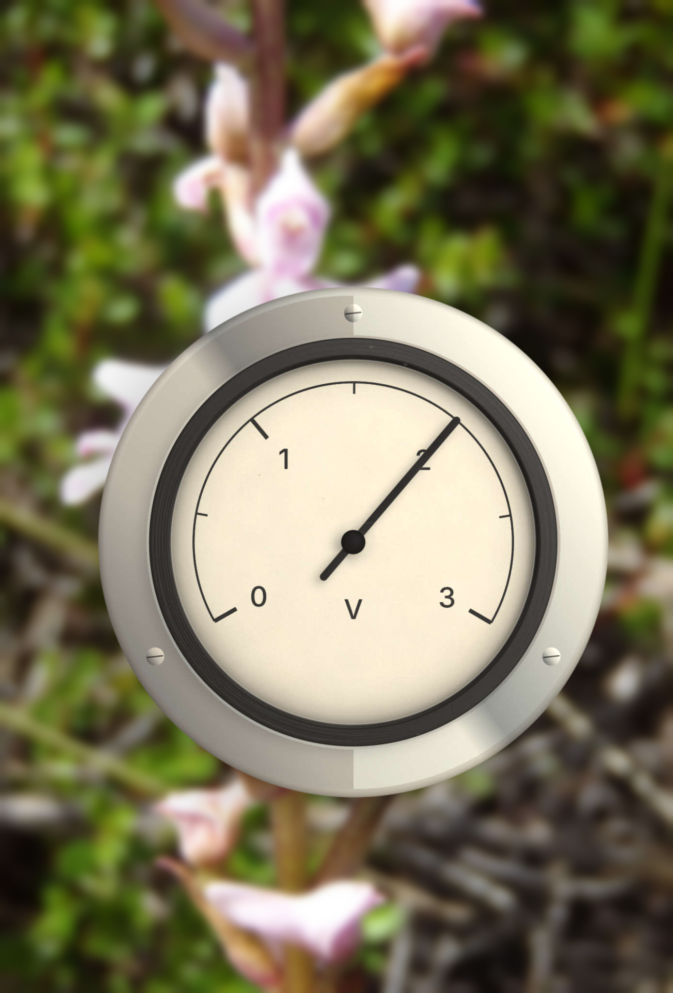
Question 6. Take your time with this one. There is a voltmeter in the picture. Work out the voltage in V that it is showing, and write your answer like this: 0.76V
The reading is 2V
